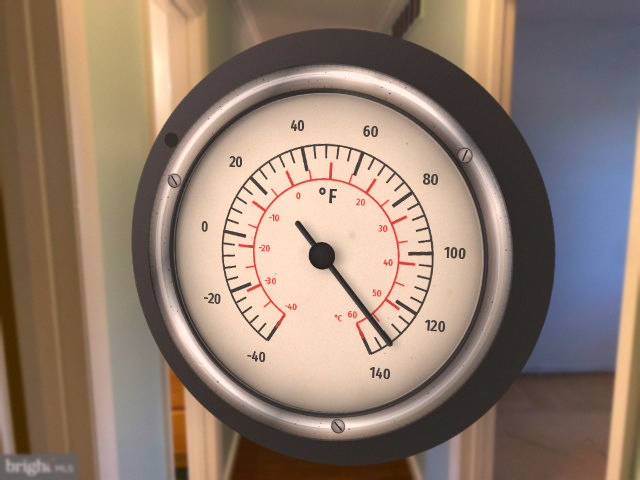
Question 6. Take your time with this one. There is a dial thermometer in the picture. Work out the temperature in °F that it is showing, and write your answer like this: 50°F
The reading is 132°F
